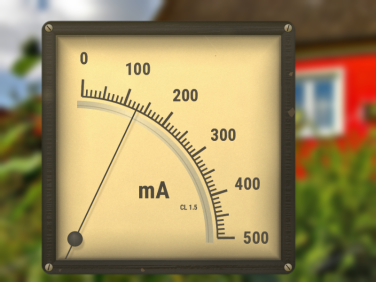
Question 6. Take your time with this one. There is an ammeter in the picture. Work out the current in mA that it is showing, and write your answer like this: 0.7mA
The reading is 130mA
